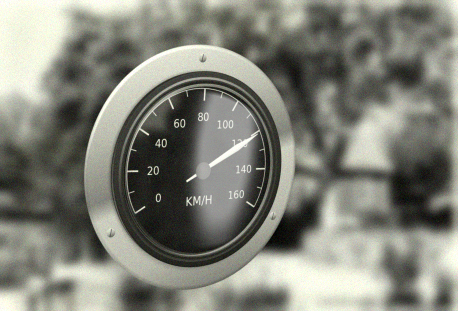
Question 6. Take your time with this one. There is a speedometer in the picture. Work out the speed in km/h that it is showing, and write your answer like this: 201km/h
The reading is 120km/h
